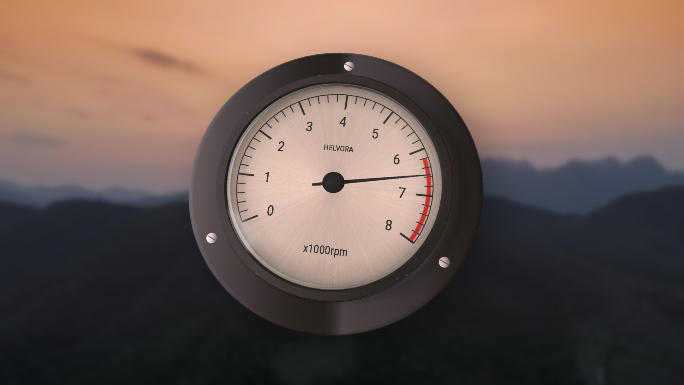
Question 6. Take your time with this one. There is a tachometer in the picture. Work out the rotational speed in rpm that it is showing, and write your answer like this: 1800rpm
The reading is 6600rpm
